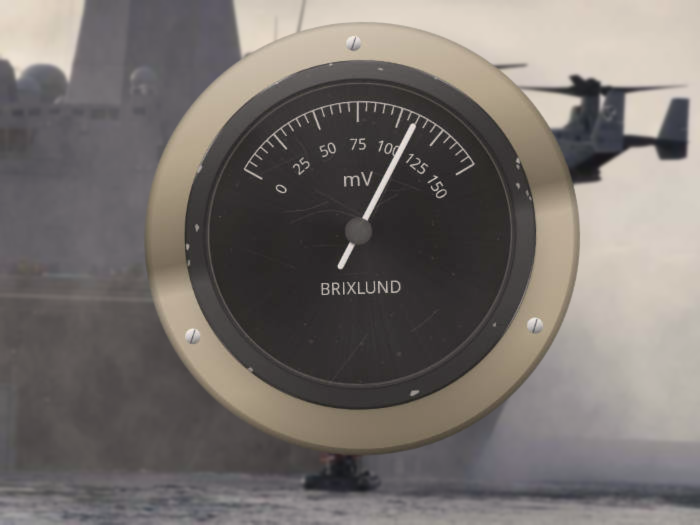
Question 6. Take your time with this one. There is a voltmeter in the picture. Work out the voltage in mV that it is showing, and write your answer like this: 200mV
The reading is 110mV
